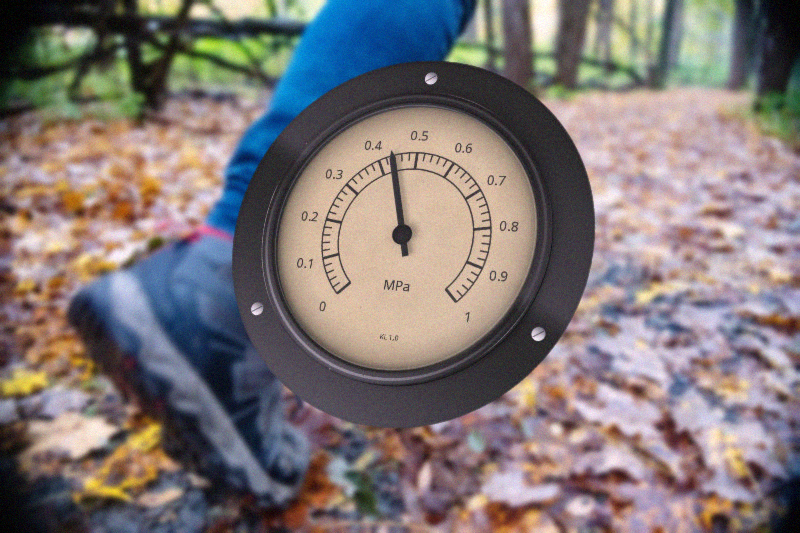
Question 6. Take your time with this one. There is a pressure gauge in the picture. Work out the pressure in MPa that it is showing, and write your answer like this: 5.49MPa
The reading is 0.44MPa
